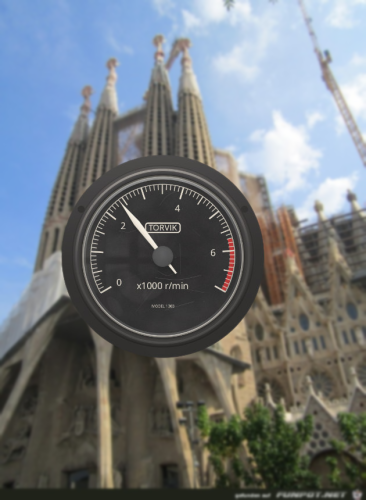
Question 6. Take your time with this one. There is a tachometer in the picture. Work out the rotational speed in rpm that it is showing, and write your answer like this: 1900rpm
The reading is 2400rpm
